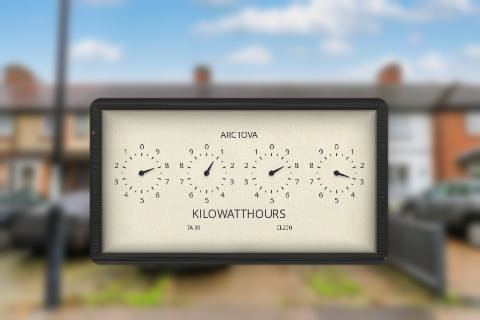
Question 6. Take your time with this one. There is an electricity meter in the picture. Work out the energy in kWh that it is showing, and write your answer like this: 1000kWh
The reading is 8083kWh
